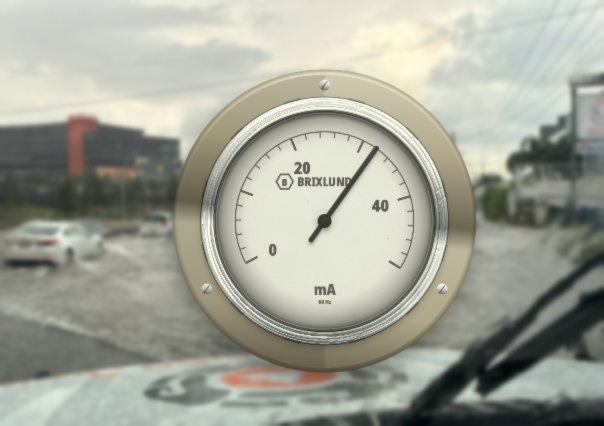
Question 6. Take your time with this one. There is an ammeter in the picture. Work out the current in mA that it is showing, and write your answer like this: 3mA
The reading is 32mA
